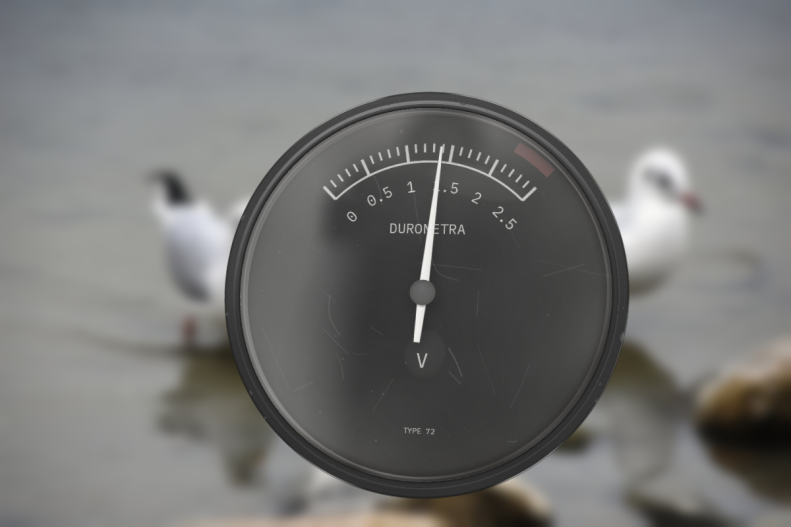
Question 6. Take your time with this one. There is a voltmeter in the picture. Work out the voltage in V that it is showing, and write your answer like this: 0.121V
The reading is 1.4V
